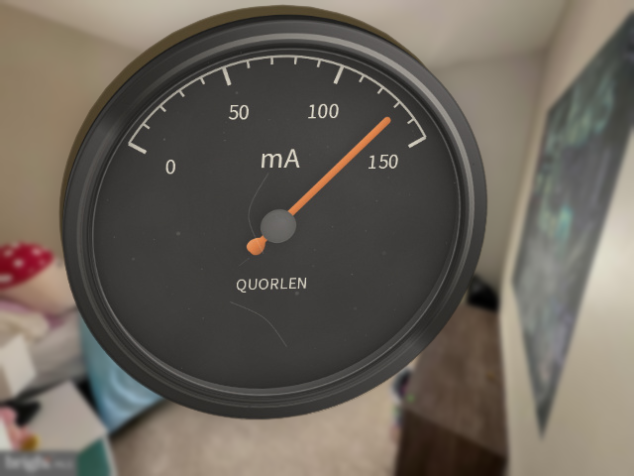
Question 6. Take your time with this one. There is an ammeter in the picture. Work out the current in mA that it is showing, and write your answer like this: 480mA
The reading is 130mA
